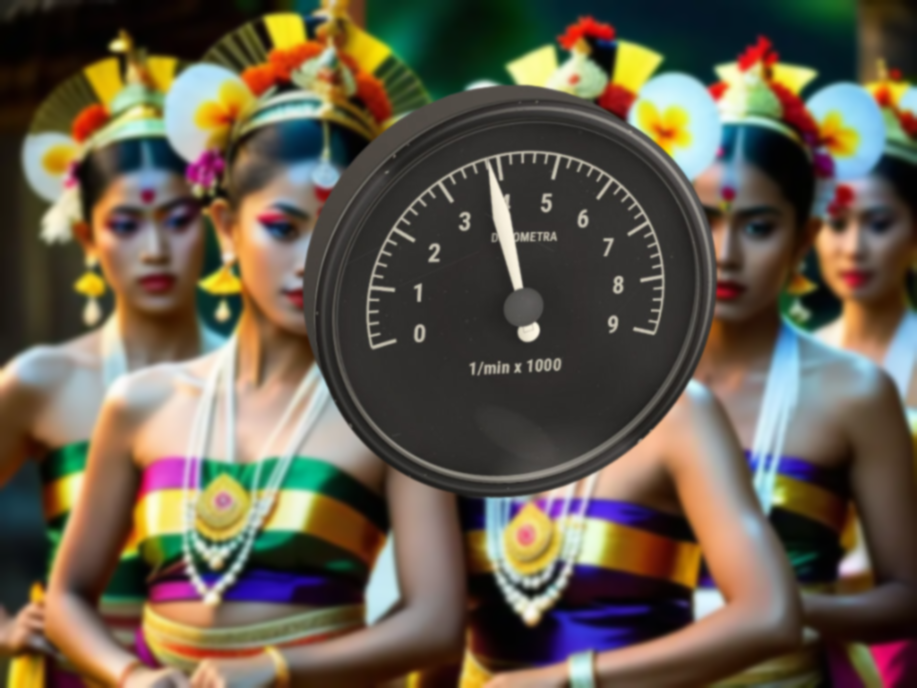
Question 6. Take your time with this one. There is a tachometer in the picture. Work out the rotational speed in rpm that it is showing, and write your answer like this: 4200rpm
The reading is 3800rpm
